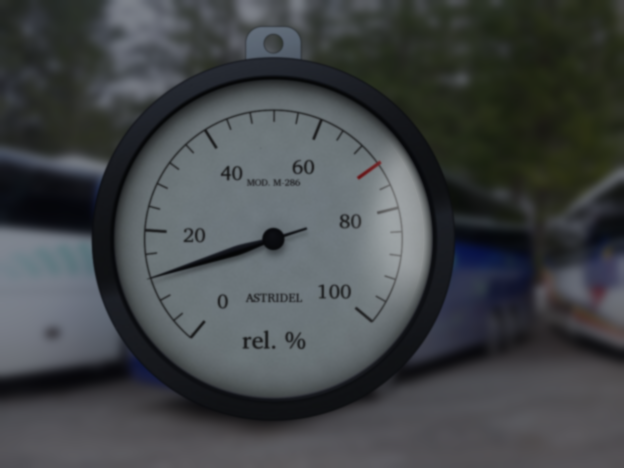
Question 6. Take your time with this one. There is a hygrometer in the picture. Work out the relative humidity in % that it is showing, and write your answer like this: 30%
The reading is 12%
